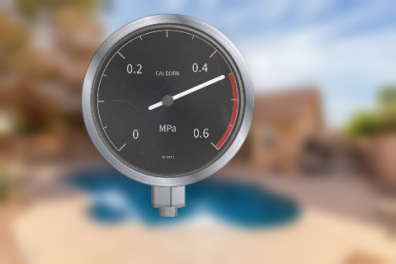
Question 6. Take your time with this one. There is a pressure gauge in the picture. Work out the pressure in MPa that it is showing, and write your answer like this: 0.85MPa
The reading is 0.45MPa
